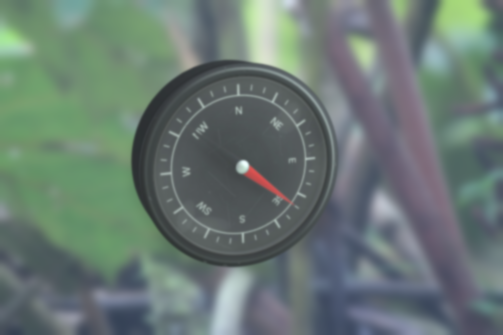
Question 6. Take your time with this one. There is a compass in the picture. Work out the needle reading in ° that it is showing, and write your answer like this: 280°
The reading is 130°
